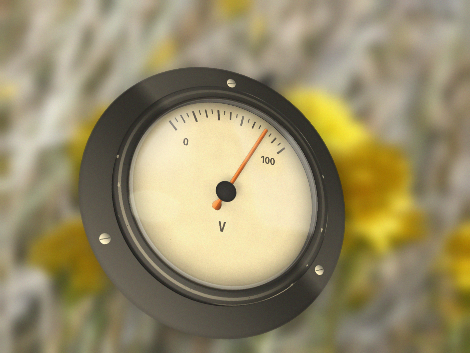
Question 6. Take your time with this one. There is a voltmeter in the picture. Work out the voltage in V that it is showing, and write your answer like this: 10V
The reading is 80V
